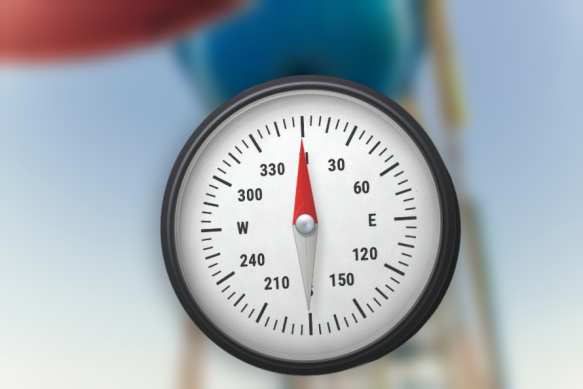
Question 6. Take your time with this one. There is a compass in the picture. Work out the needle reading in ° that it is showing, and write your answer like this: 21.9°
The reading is 0°
